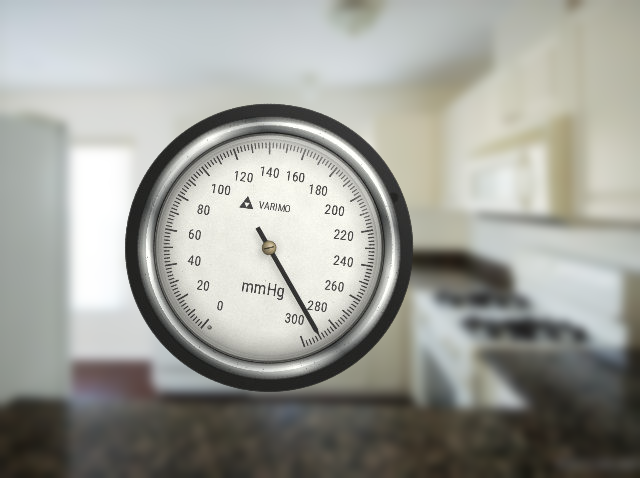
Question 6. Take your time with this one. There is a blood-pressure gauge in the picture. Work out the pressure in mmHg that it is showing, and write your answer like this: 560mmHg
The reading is 290mmHg
